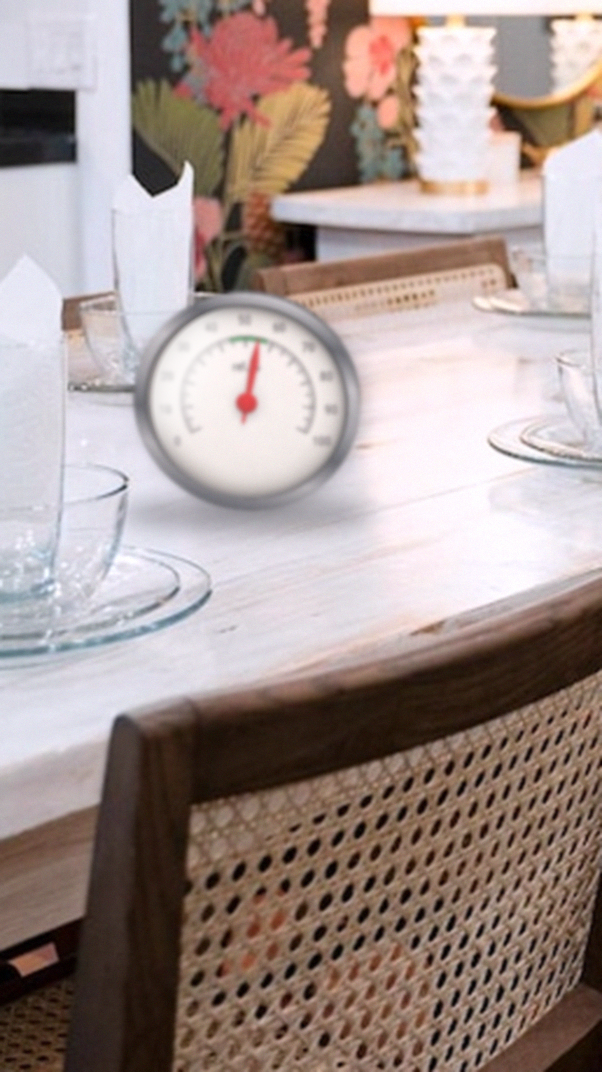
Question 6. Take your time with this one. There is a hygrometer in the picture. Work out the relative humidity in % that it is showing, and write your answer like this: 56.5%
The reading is 55%
